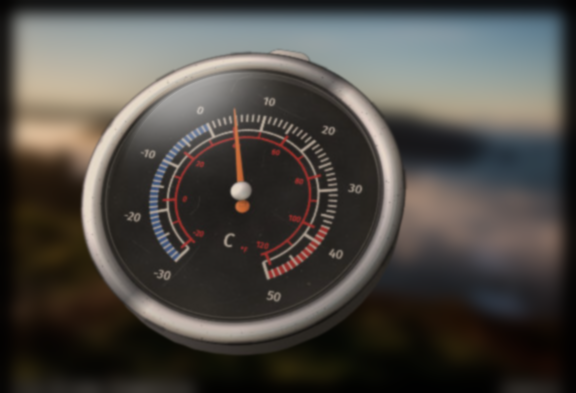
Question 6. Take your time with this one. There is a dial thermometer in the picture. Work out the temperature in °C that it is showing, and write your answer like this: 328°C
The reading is 5°C
